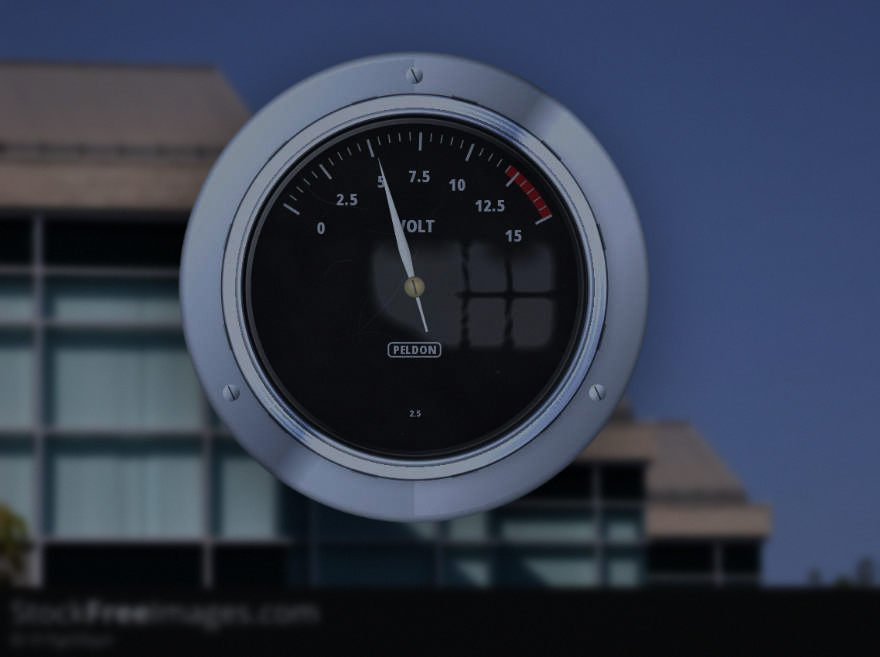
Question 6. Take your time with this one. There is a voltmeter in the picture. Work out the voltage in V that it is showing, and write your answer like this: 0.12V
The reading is 5.25V
